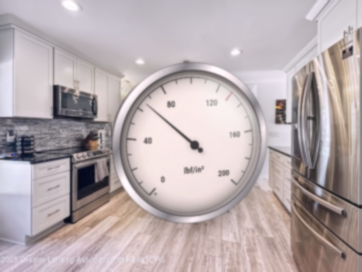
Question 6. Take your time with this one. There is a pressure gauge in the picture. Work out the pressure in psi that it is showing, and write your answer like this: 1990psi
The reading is 65psi
